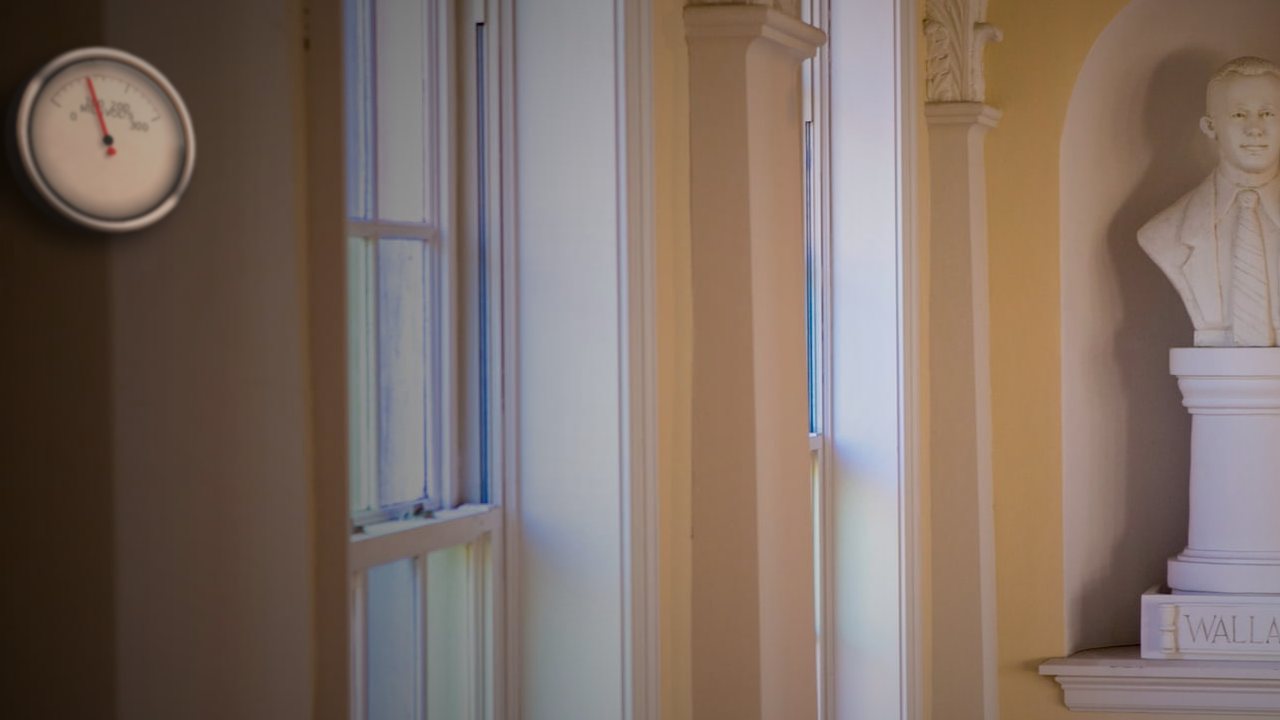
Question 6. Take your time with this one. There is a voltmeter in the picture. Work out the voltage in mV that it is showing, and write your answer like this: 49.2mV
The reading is 100mV
